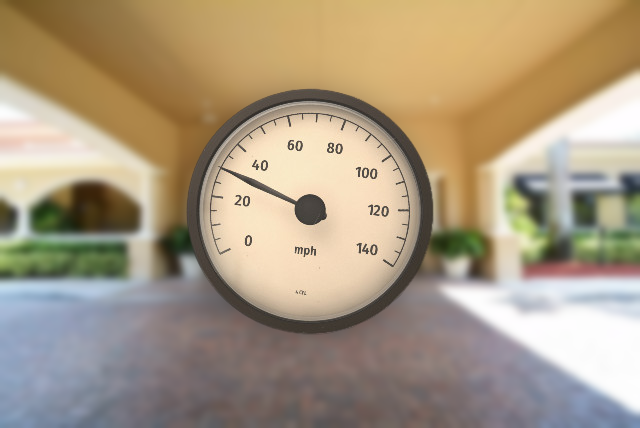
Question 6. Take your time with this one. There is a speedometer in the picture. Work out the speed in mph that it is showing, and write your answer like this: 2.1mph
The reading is 30mph
